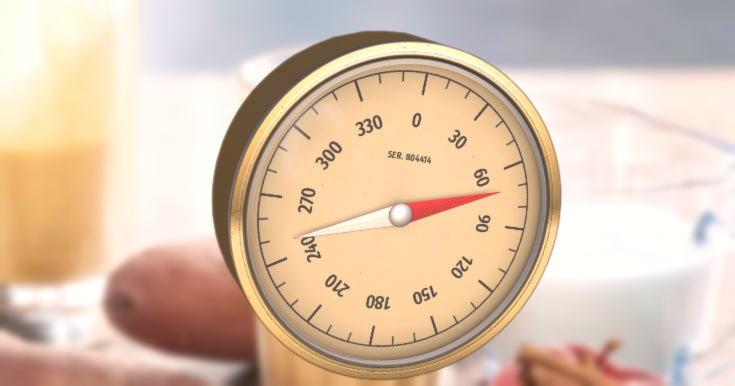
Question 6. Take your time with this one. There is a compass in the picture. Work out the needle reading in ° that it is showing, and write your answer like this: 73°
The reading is 70°
